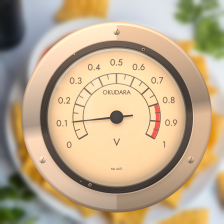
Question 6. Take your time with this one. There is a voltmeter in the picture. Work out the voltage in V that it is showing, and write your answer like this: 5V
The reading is 0.1V
